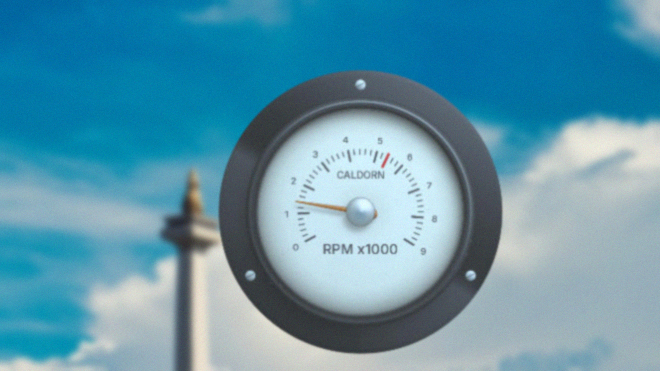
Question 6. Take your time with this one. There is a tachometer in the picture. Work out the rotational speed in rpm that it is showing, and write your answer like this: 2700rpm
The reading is 1400rpm
